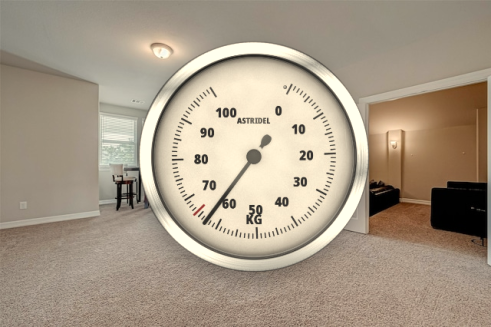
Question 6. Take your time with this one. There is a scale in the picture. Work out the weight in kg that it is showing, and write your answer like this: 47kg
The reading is 63kg
